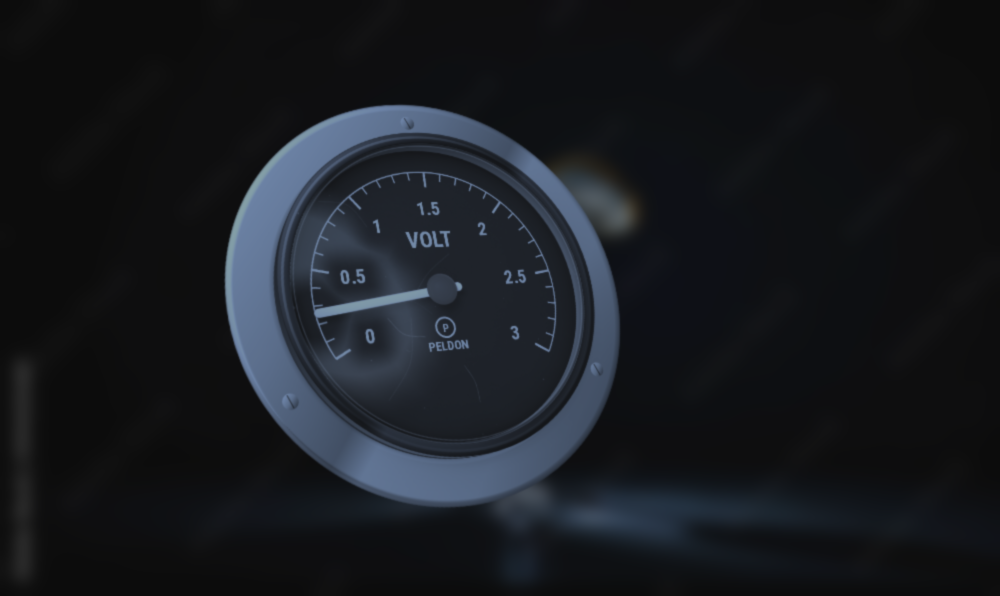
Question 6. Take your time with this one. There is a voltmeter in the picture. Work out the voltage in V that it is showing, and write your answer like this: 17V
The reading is 0.25V
